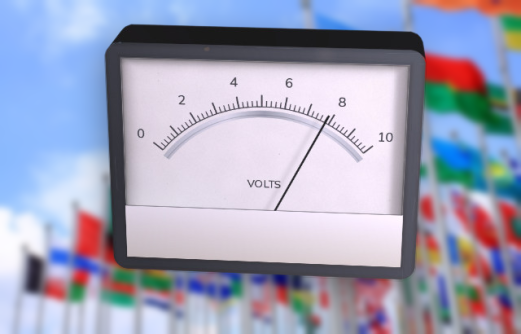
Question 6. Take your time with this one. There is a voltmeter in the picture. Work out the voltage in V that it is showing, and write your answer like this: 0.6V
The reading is 7.8V
